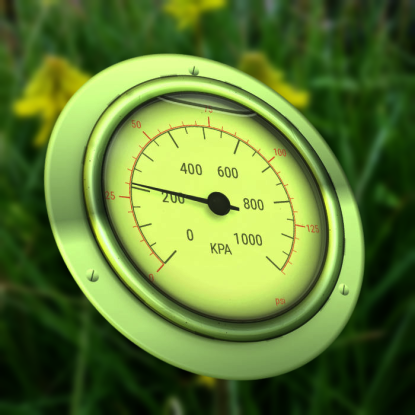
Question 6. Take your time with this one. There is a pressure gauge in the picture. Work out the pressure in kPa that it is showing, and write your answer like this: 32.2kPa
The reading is 200kPa
